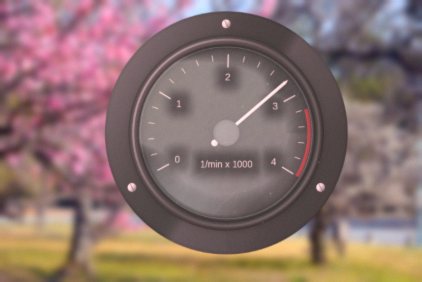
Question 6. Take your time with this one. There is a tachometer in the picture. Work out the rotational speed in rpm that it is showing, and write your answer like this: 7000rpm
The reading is 2800rpm
